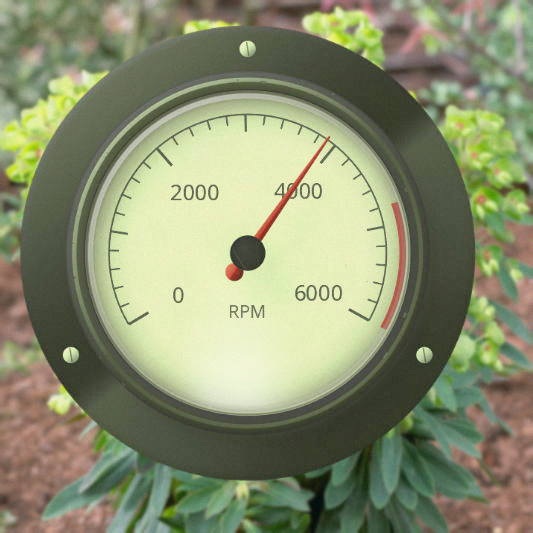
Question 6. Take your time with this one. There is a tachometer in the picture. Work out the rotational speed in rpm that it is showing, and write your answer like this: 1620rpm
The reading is 3900rpm
